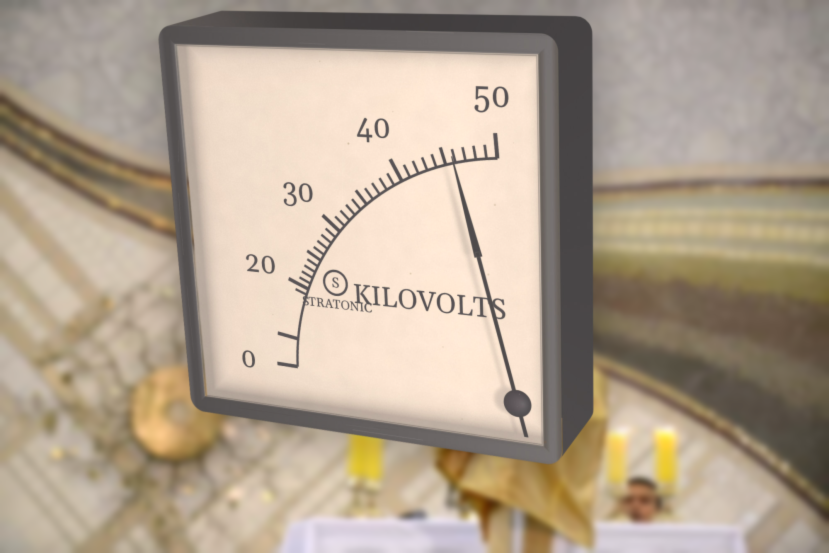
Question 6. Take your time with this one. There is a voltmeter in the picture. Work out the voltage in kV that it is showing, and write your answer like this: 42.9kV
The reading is 46kV
